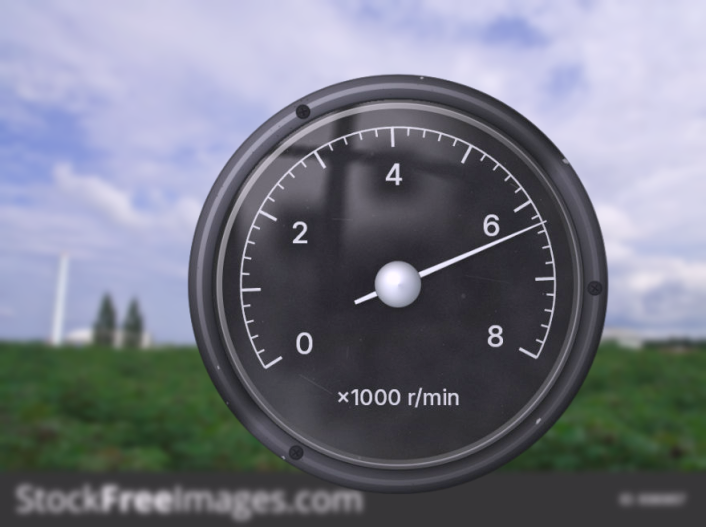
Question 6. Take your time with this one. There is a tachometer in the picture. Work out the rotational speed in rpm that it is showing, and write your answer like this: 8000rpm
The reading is 6300rpm
